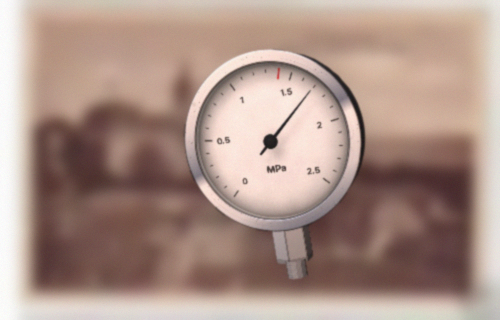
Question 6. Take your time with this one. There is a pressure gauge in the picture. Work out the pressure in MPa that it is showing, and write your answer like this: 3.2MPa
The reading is 1.7MPa
